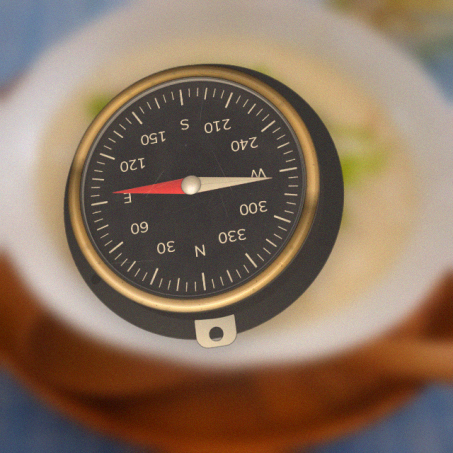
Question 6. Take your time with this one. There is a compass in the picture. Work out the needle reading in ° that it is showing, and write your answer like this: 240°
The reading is 95°
